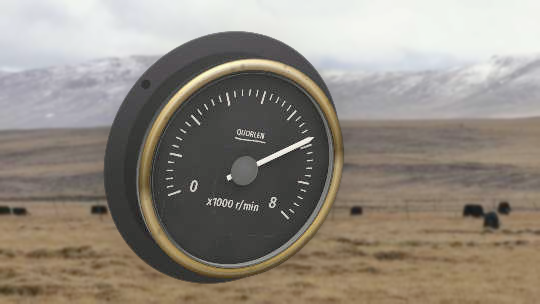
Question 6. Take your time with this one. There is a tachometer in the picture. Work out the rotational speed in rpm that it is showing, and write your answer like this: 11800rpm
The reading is 5800rpm
